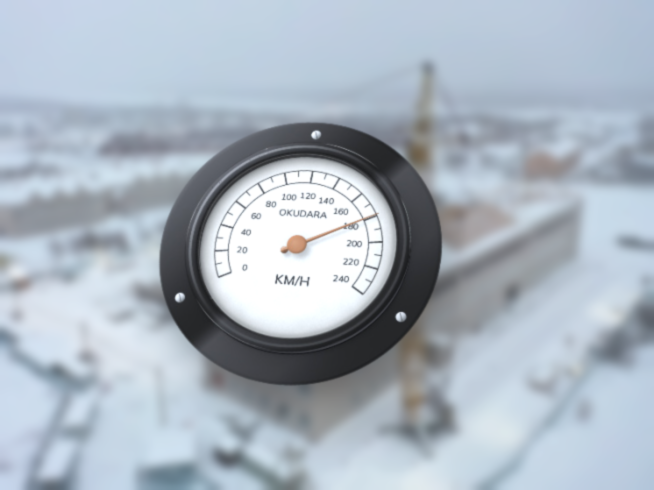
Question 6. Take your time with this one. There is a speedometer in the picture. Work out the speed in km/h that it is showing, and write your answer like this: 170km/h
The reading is 180km/h
